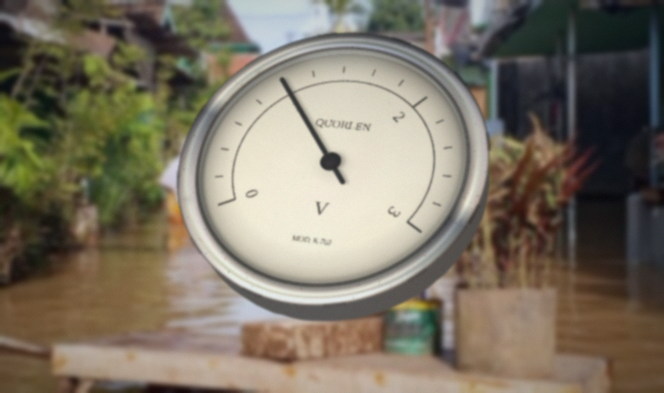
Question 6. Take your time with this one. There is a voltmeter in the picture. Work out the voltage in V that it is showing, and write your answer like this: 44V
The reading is 1V
